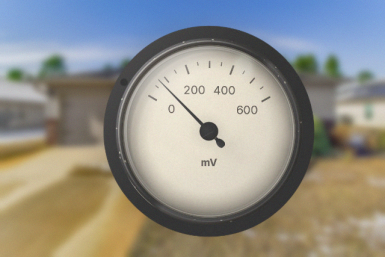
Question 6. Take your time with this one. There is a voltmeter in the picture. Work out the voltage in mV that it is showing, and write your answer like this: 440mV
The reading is 75mV
